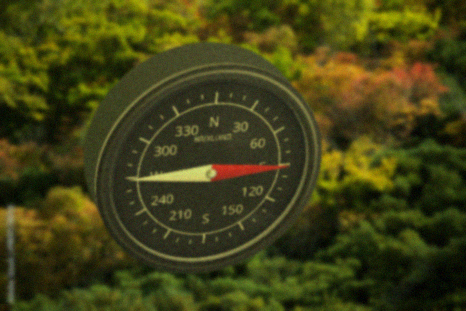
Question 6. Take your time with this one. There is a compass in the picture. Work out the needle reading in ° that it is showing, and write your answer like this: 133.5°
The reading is 90°
